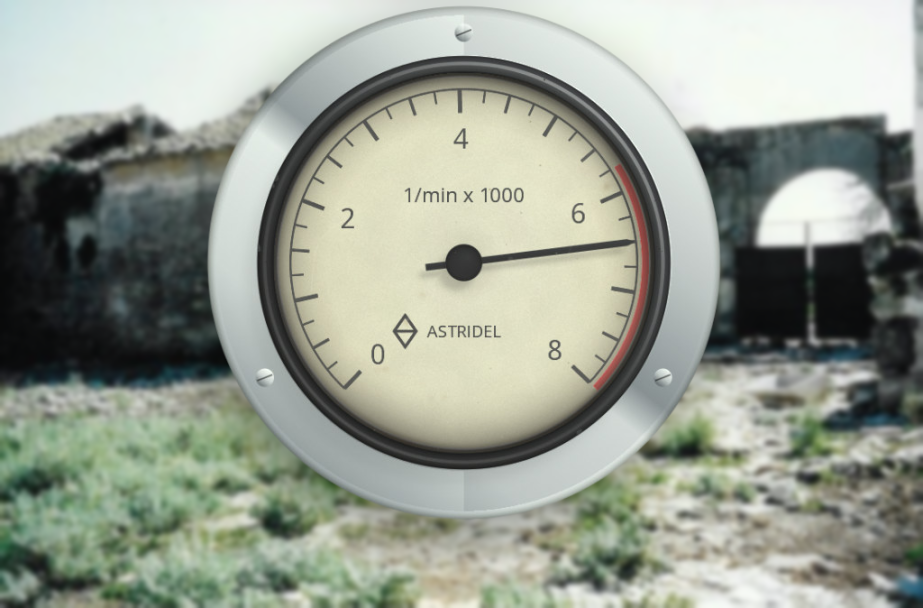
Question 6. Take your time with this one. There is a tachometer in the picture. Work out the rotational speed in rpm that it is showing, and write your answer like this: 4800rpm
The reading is 6500rpm
